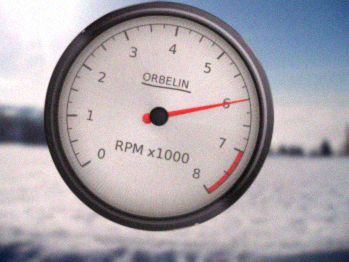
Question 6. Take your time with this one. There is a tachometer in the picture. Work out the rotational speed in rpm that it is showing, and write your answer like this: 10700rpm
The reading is 6000rpm
